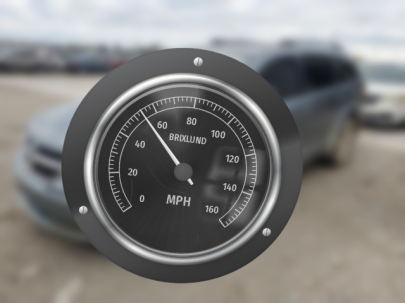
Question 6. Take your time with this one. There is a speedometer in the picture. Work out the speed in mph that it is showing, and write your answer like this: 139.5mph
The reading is 54mph
